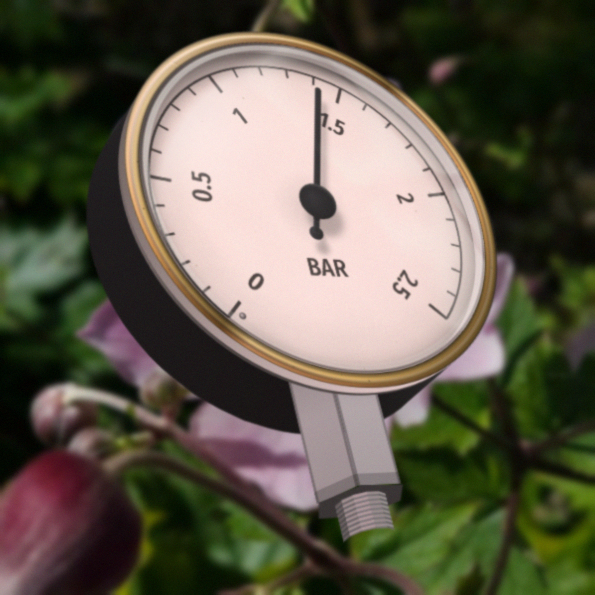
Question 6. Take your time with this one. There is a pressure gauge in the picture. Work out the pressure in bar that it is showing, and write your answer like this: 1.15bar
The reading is 1.4bar
